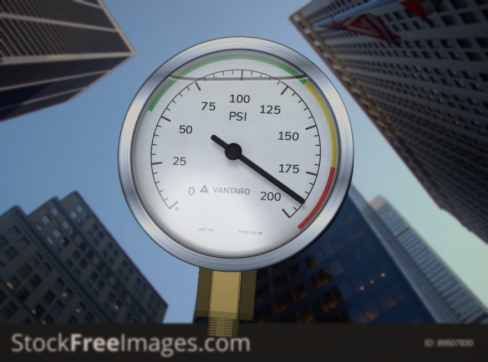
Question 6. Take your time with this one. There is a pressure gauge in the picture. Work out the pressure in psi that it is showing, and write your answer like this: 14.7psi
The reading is 190psi
